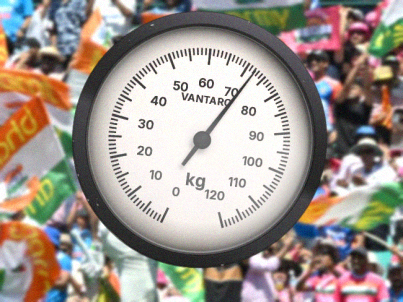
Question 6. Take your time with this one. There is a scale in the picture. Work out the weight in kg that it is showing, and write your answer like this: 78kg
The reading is 72kg
